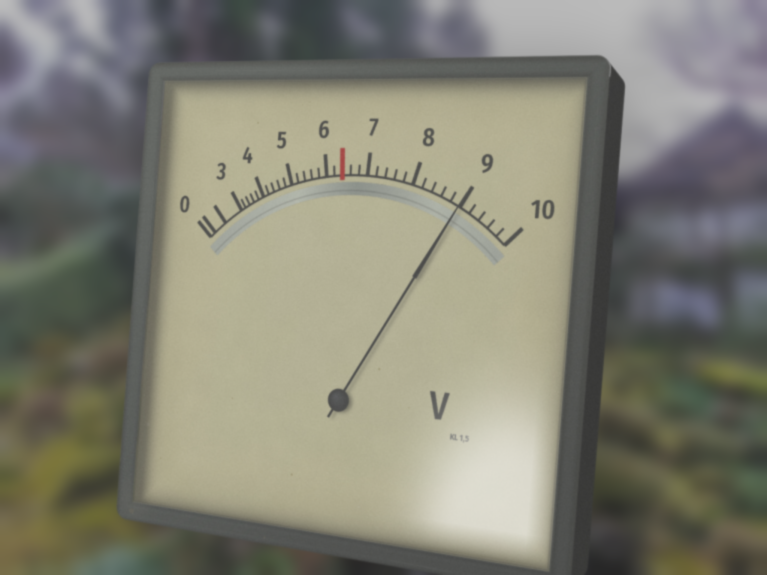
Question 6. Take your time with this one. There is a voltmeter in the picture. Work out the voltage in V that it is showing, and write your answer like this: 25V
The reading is 9V
